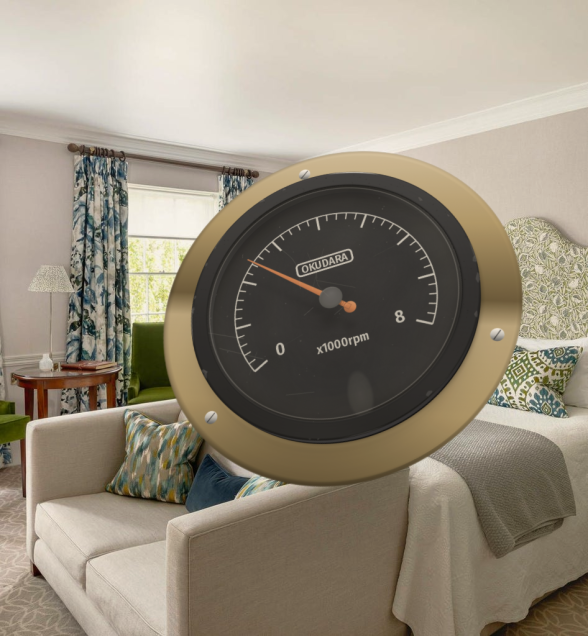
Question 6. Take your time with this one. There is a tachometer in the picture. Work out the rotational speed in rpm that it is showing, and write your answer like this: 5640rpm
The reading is 2400rpm
